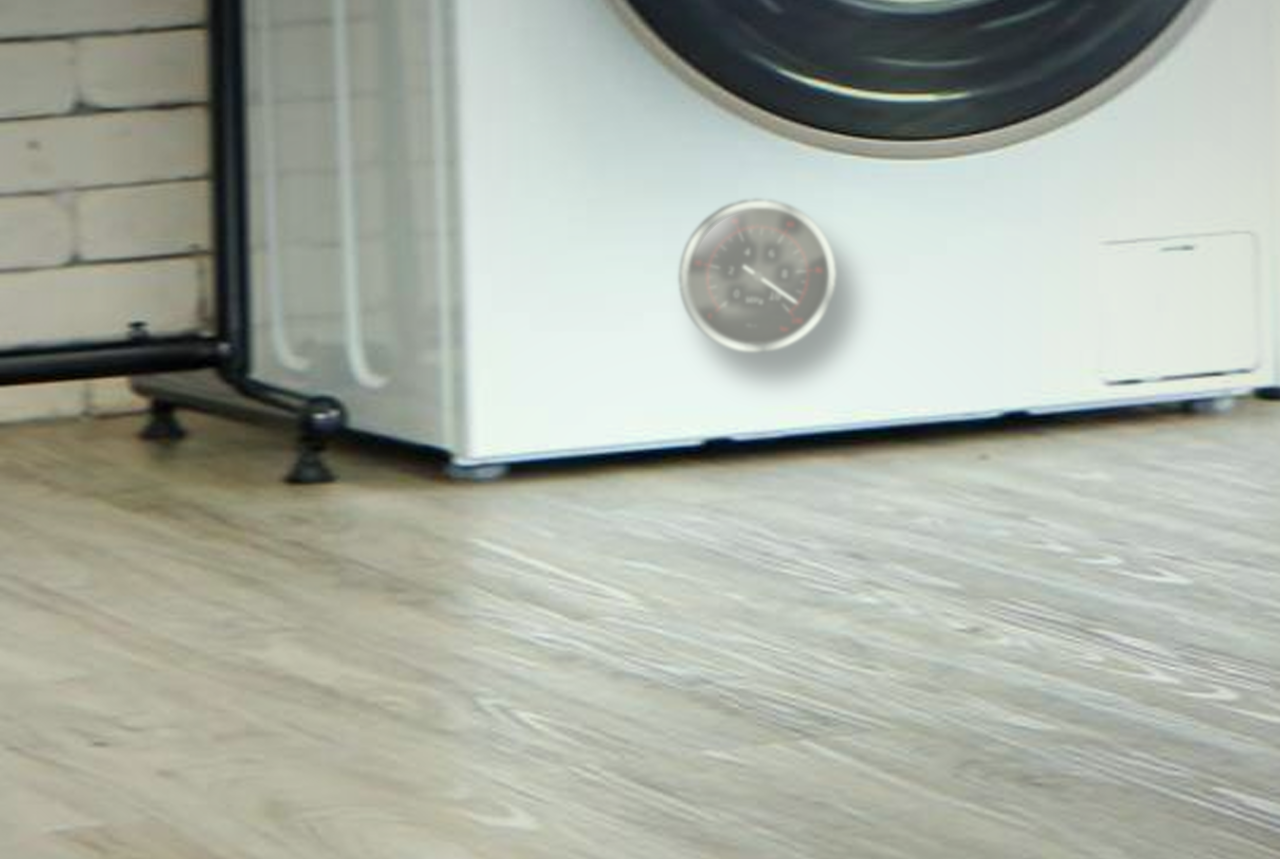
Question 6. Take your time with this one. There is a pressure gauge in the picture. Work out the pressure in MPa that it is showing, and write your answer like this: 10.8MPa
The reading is 9.5MPa
